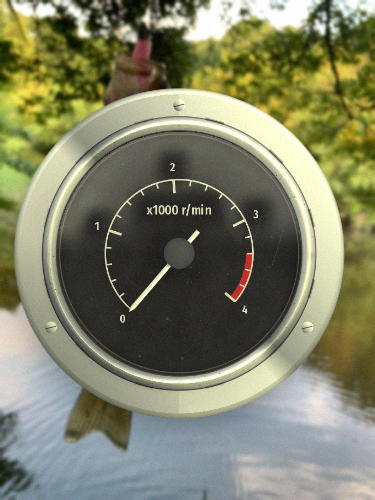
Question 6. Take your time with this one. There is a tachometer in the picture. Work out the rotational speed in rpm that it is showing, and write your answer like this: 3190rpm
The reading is 0rpm
